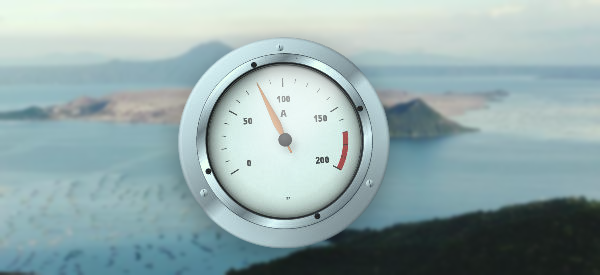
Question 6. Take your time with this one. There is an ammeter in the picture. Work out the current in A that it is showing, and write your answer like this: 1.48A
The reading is 80A
